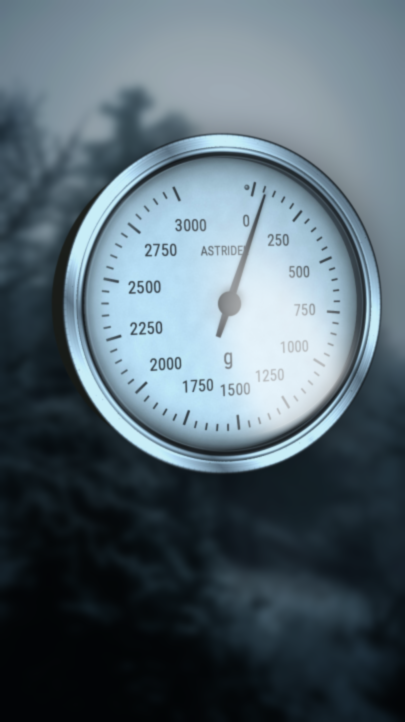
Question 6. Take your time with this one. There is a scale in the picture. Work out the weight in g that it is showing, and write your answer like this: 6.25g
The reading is 50g
